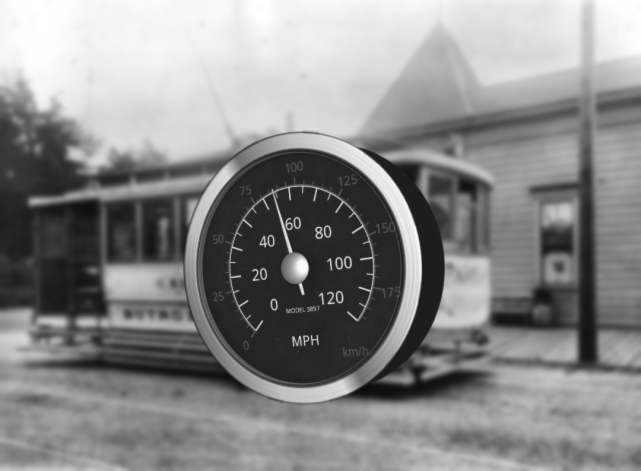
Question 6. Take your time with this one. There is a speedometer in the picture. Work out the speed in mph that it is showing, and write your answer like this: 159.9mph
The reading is 55mph
